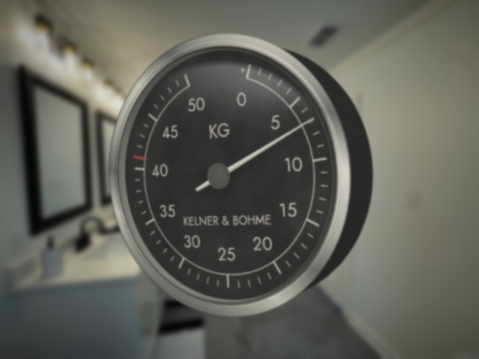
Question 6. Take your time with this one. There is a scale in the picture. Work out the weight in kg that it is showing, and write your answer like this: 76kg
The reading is 7kg
